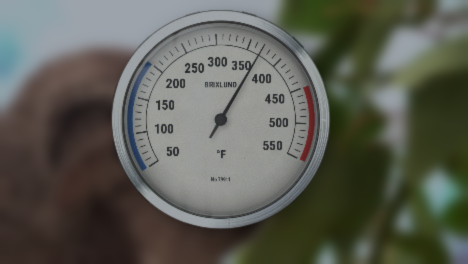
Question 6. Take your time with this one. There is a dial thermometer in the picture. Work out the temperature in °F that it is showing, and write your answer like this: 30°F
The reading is 370°F
